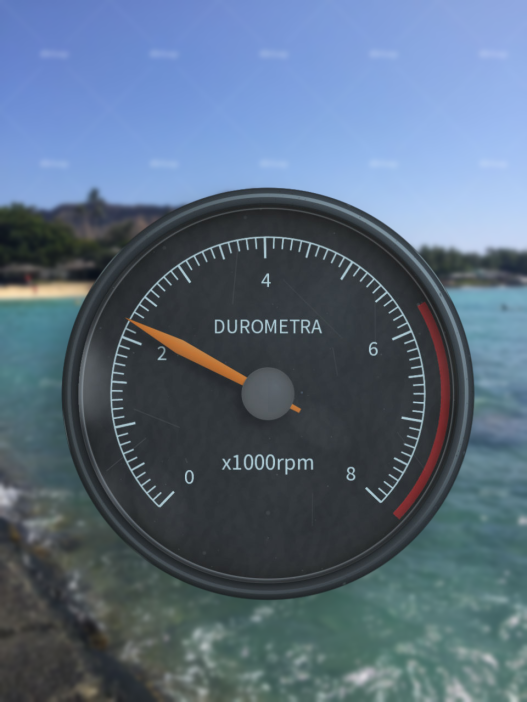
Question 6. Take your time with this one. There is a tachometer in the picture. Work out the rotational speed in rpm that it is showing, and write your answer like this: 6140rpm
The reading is 2200rpm
